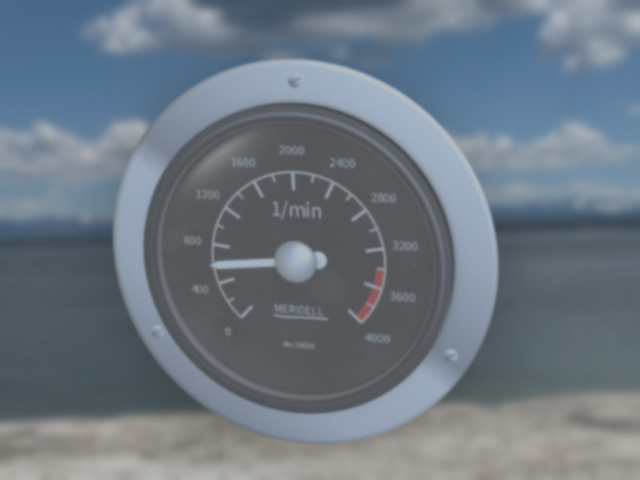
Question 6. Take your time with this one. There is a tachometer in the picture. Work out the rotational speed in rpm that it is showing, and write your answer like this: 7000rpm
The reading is 600rpm
